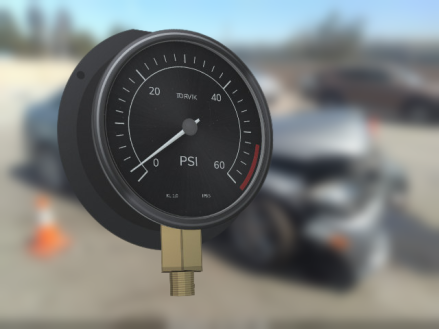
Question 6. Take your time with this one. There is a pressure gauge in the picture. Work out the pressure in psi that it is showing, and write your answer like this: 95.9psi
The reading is 2psi
